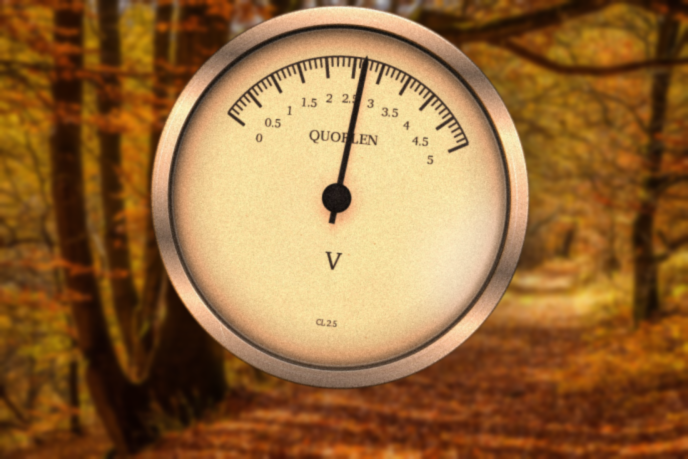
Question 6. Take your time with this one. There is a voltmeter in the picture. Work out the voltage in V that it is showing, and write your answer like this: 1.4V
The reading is 2.7V
